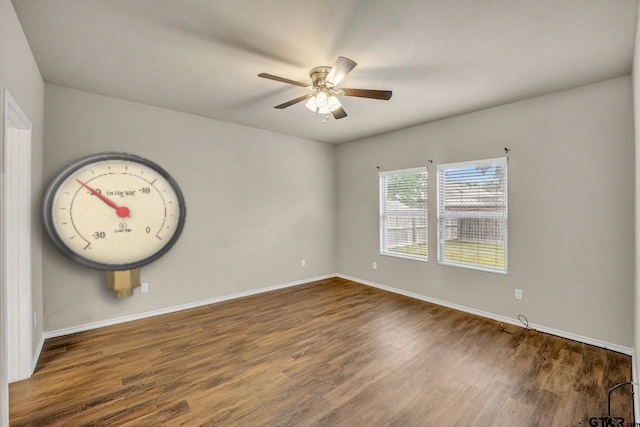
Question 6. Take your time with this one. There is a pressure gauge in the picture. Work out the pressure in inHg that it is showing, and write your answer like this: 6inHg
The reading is -20inHg
